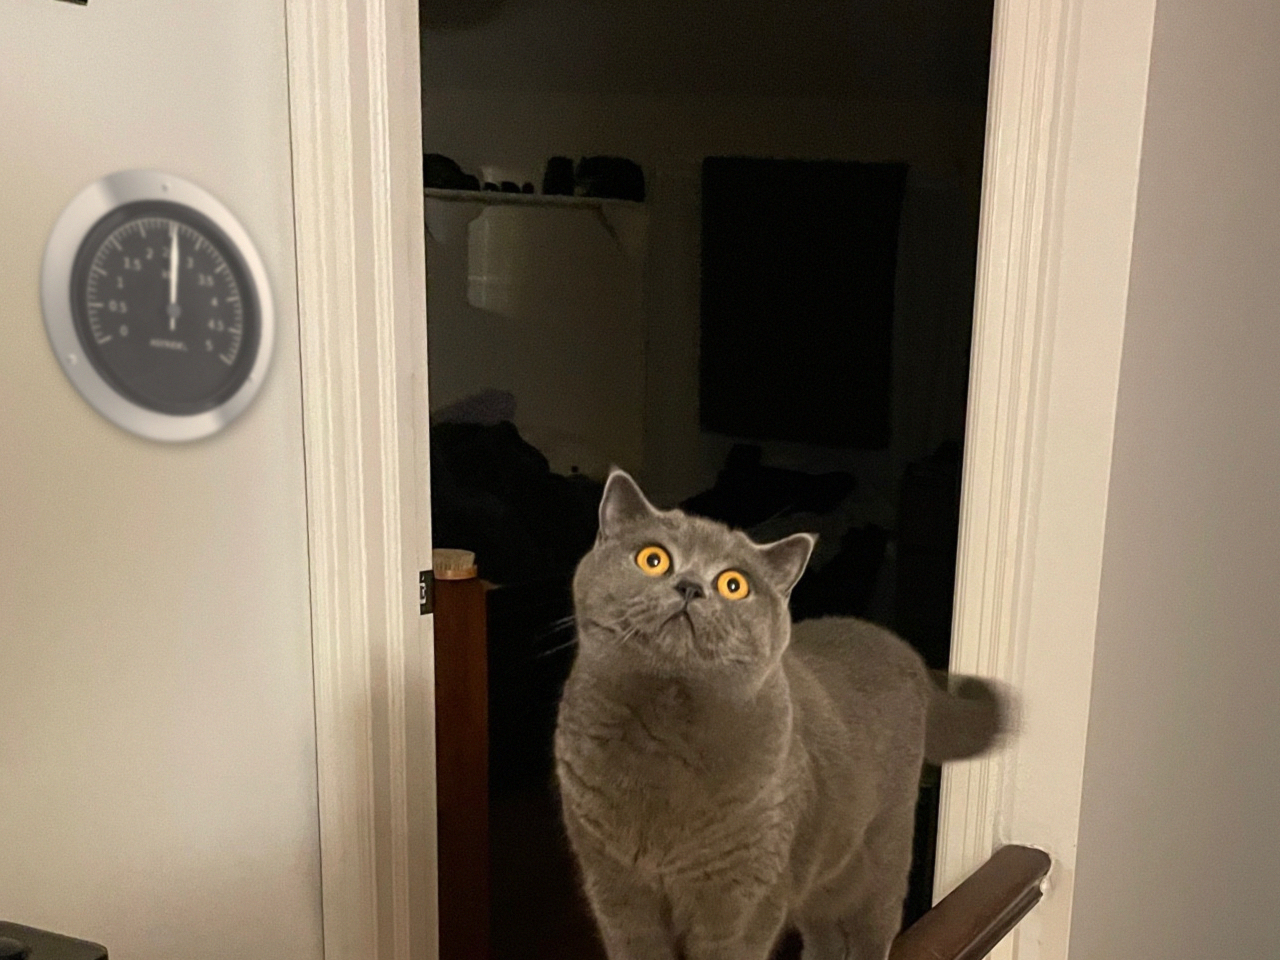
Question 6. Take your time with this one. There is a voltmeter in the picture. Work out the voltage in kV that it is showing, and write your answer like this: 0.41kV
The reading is 2.5kV
